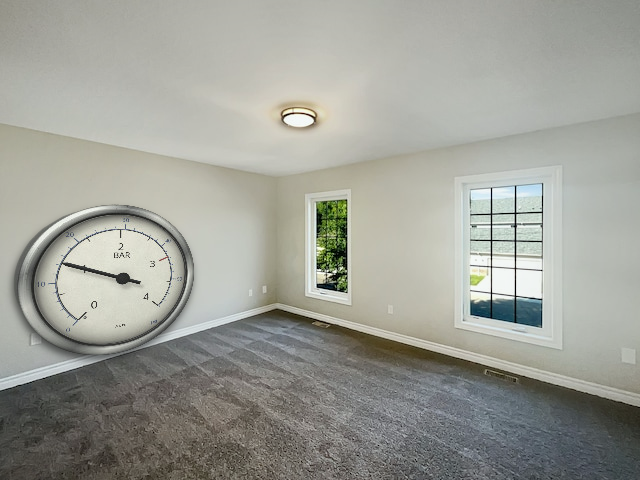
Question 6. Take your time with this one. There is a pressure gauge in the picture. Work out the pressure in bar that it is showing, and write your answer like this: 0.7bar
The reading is 1bar
